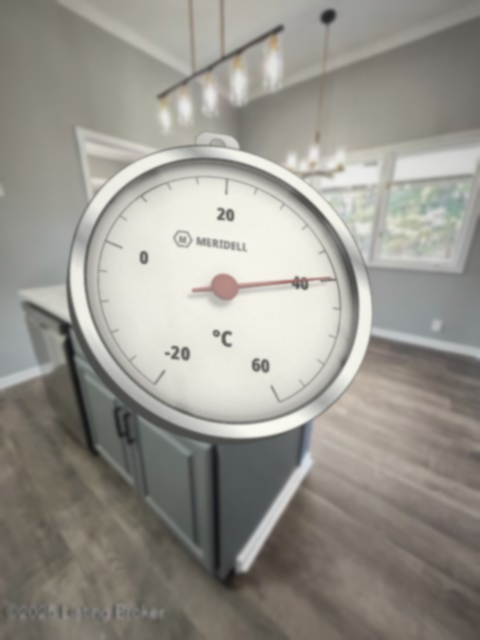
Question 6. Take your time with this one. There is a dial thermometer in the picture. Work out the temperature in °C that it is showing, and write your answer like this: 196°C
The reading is 40°C
